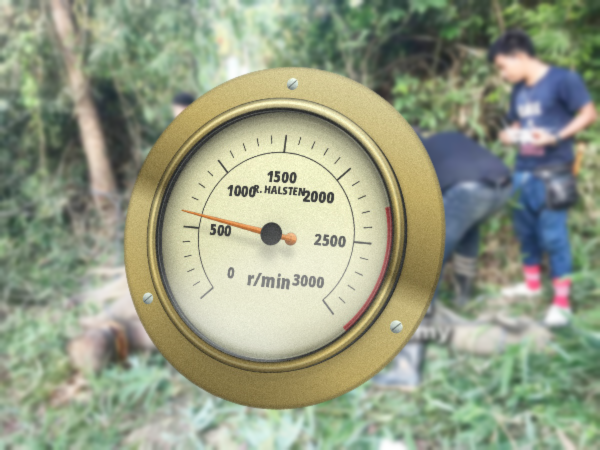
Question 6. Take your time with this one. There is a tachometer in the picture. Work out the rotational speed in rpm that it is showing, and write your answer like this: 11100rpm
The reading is 600rpm
